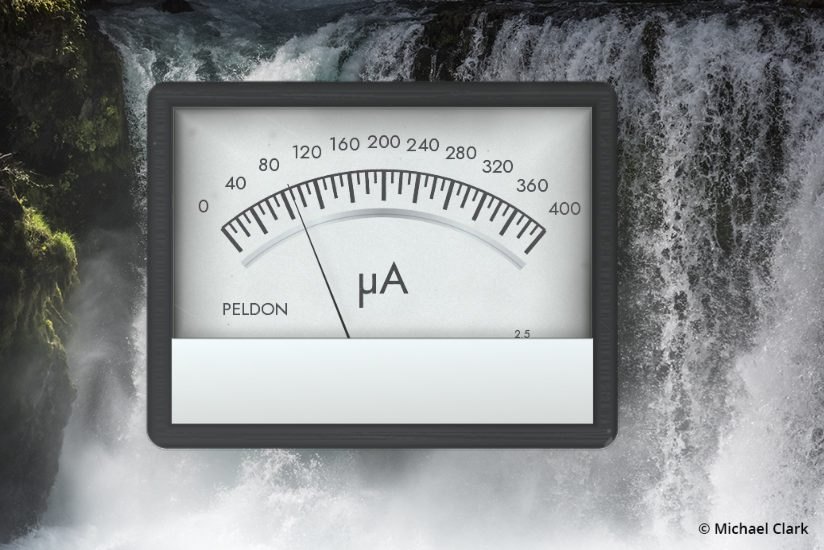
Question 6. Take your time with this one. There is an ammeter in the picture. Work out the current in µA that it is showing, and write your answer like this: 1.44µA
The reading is 90µA
